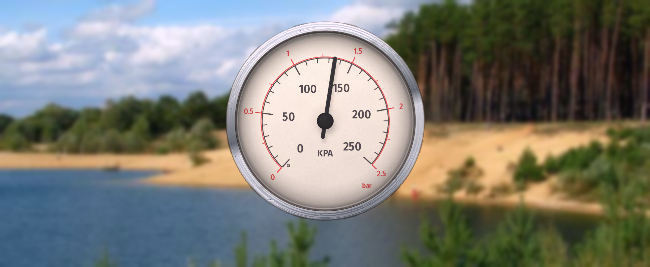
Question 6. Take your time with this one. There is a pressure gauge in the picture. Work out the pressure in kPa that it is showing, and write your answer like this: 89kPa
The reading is 135kPa
